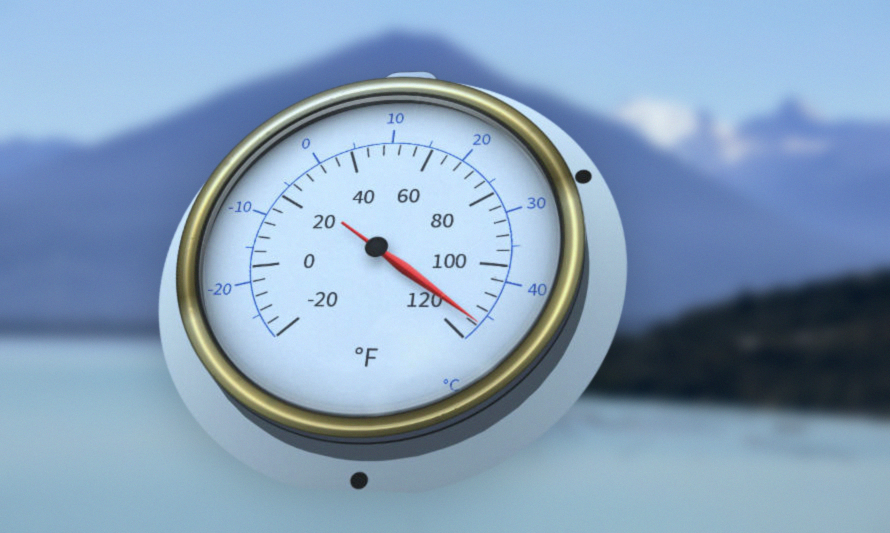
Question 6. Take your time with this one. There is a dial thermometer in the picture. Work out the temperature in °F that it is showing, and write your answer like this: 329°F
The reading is 116°F
